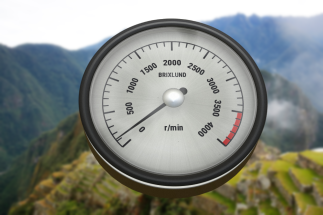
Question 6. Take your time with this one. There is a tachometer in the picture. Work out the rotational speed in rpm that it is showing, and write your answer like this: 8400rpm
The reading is 100rpm
